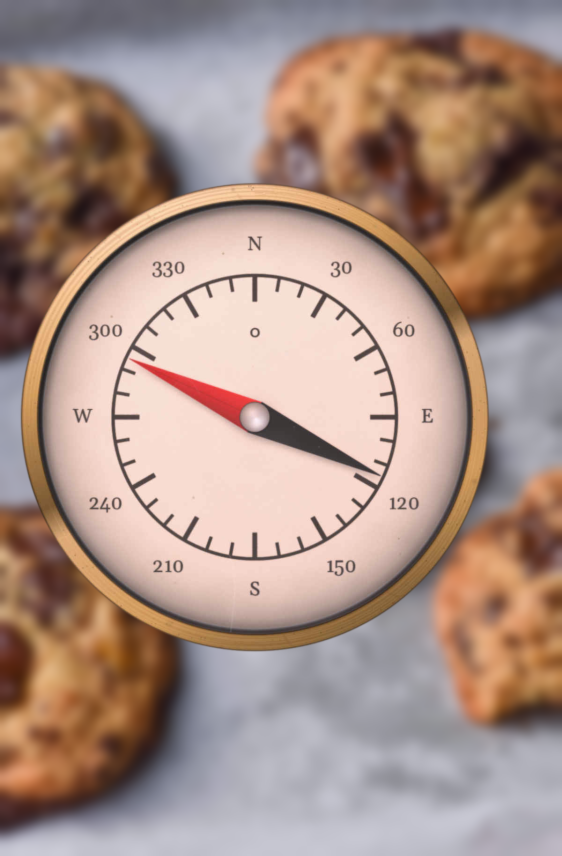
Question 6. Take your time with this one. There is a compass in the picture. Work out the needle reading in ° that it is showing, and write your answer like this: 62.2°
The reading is 295°
